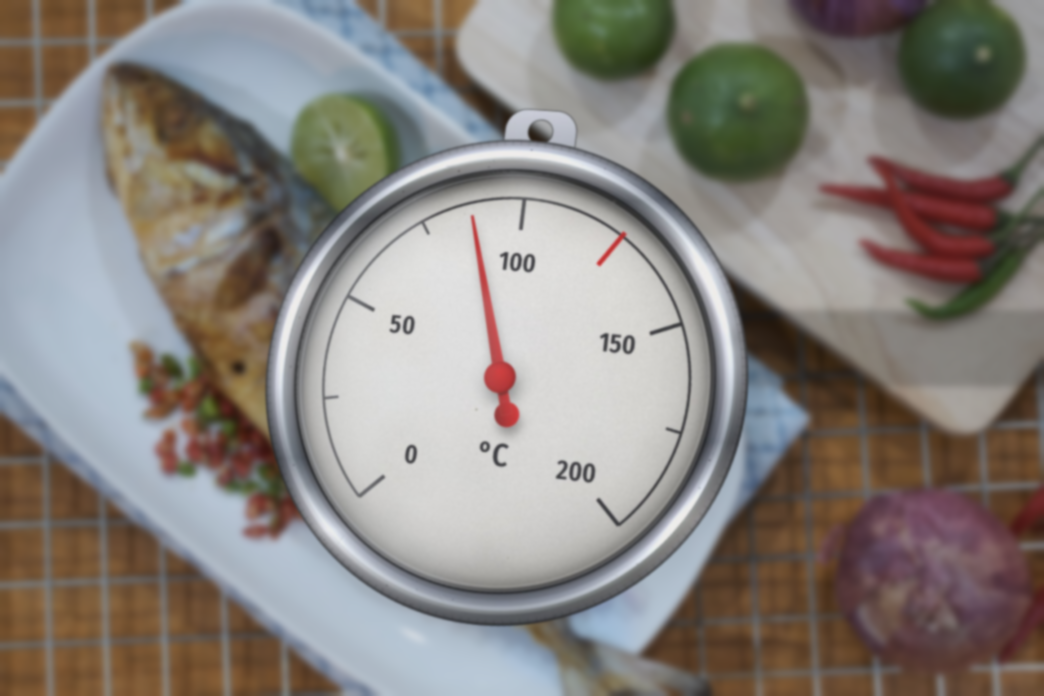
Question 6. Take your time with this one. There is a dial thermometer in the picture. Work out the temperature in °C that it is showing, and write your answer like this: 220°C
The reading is 87.5°C
